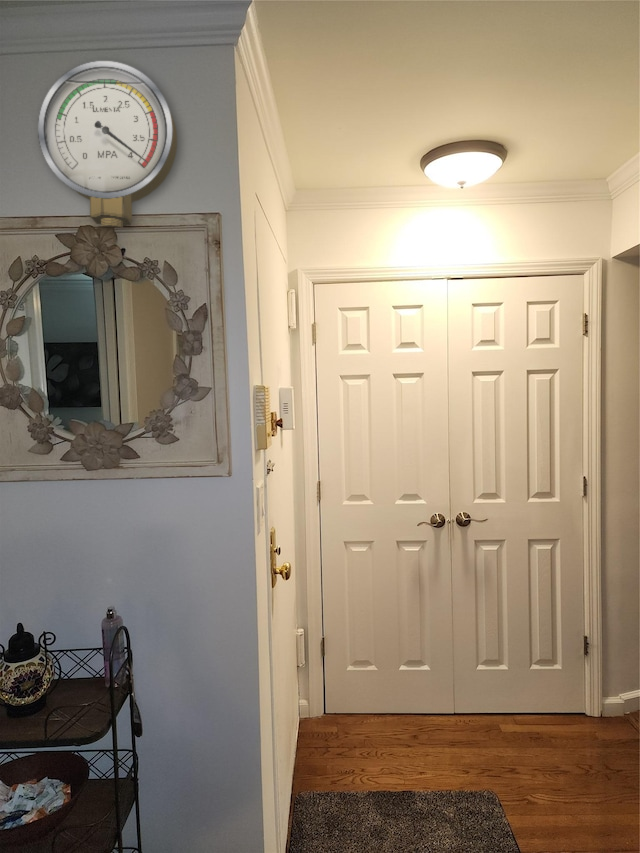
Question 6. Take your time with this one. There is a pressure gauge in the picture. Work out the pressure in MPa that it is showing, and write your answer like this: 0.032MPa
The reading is 3.9MPa
